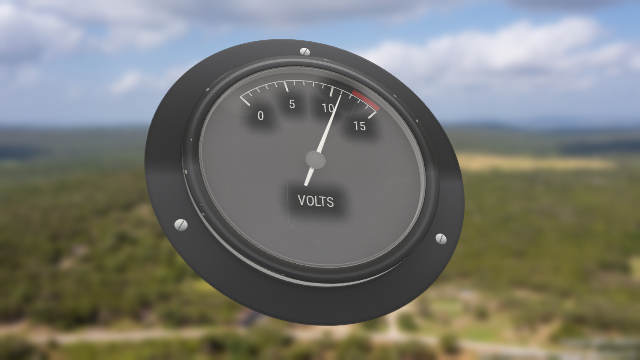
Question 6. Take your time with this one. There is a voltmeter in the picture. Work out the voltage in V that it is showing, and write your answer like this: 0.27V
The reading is 11V
